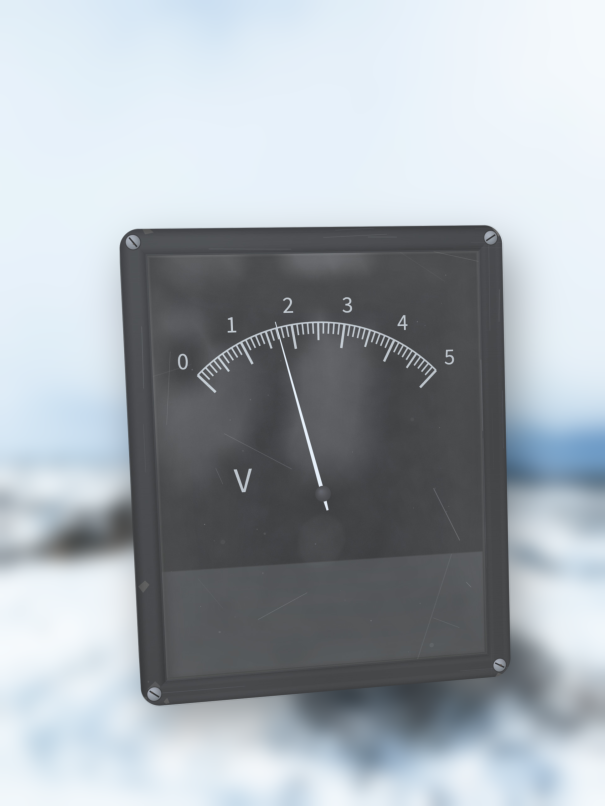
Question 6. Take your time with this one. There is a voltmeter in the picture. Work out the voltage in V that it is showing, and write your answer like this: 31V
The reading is 1.7V
